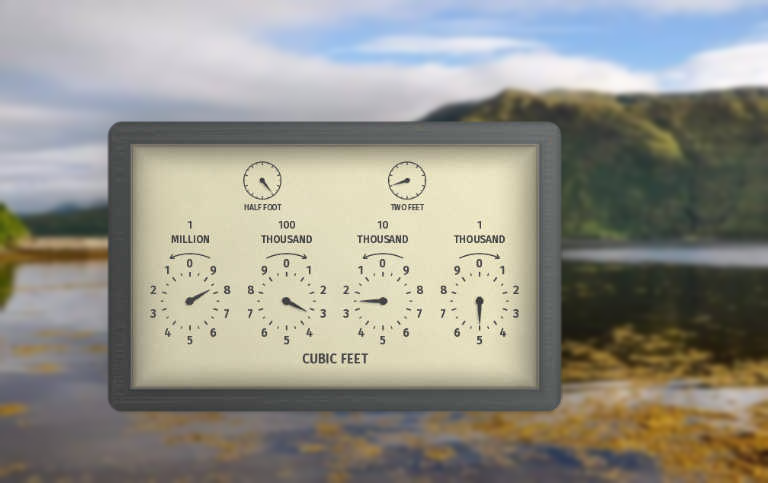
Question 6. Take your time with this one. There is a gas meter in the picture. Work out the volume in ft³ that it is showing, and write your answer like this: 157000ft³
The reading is 832500ft³
